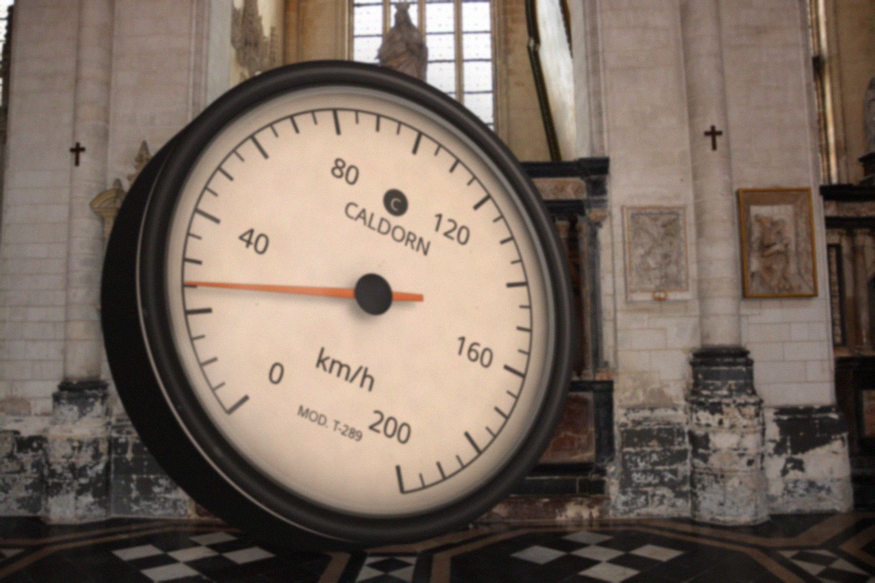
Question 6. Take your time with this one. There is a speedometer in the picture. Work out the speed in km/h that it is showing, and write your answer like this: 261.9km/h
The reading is 25km/h
